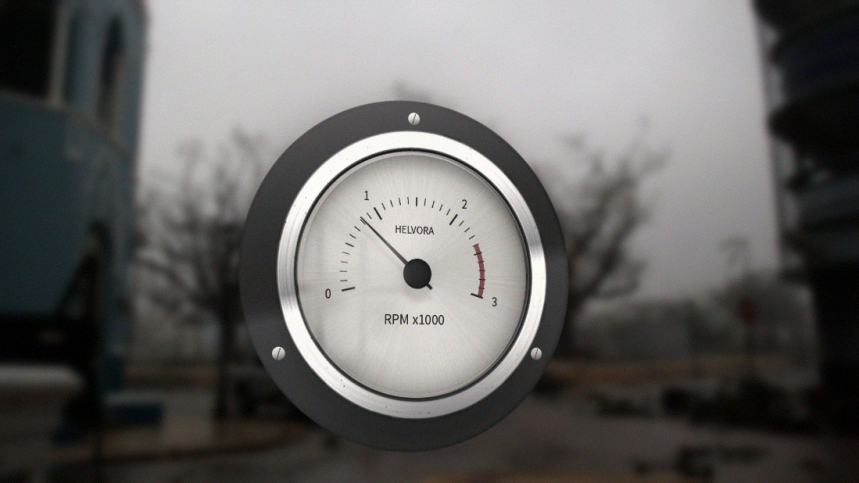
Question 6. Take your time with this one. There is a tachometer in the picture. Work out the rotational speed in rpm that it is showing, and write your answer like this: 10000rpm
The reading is 800rpm
